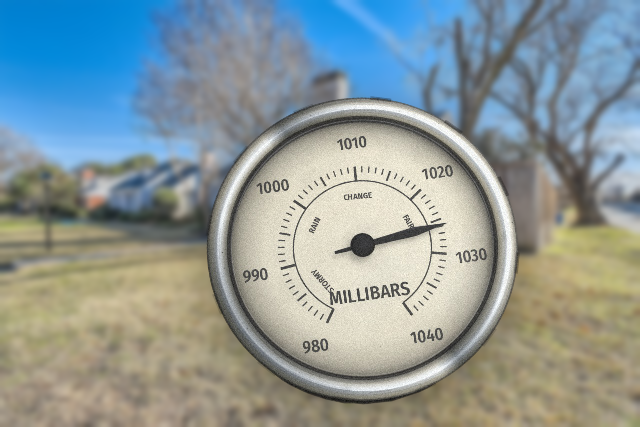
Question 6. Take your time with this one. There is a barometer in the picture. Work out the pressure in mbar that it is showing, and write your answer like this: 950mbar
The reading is 1026mbar
